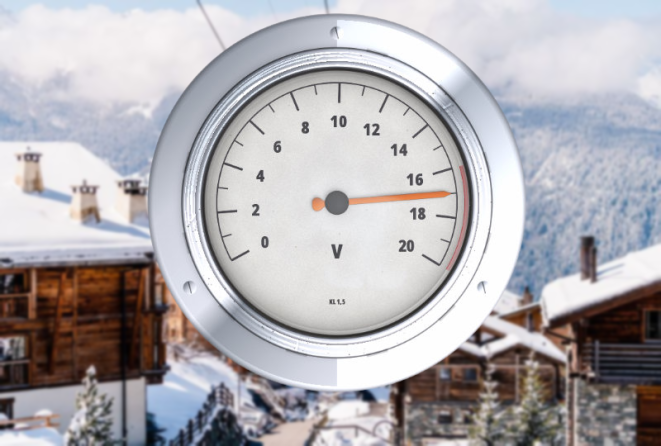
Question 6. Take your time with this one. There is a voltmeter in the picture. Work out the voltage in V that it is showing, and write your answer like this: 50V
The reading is 17V
